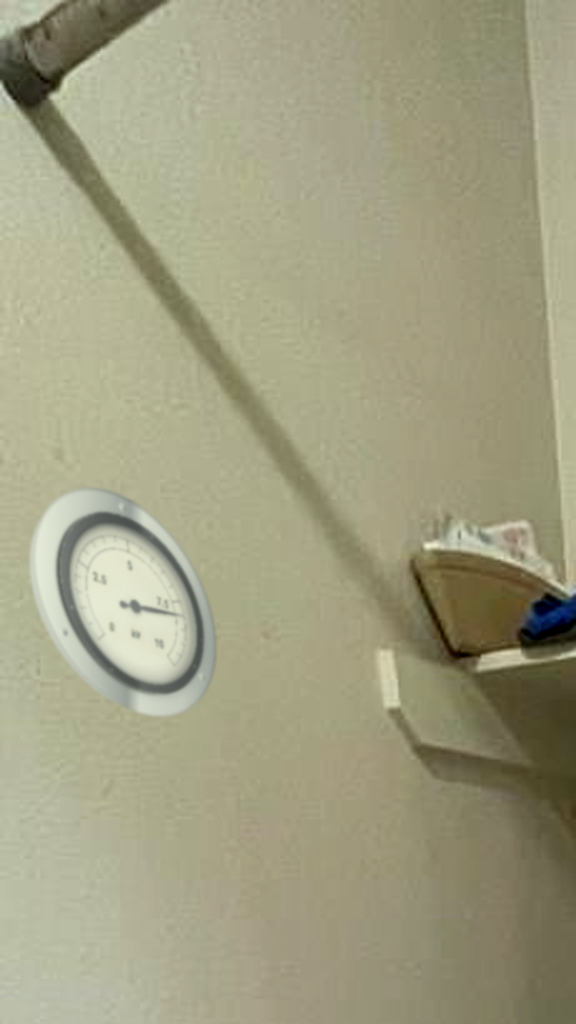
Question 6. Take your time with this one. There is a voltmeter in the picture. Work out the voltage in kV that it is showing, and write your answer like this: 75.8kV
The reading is 8kV
